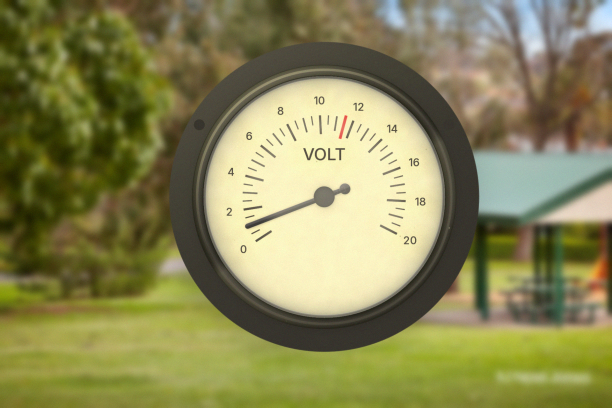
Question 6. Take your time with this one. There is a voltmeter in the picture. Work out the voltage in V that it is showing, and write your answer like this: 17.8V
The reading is 1V
